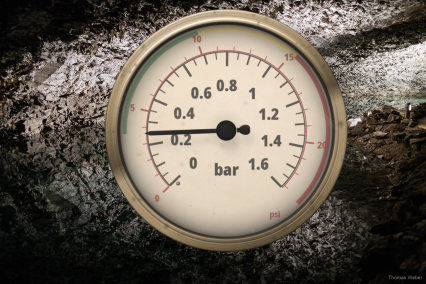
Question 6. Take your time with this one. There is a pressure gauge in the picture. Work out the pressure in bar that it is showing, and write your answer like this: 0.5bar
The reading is 0.25bar
